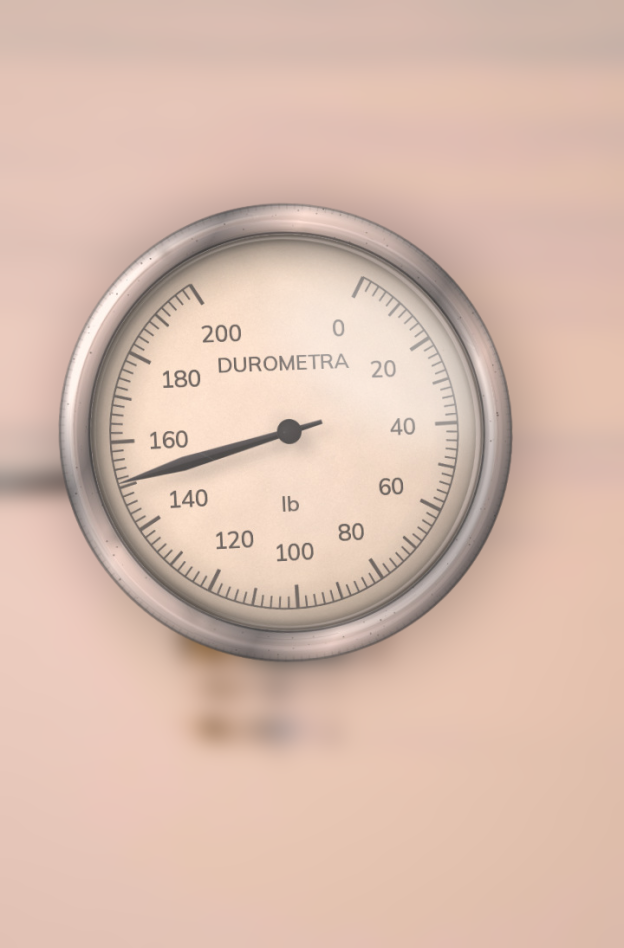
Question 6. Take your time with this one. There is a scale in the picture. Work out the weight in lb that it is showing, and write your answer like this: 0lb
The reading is 151lb
